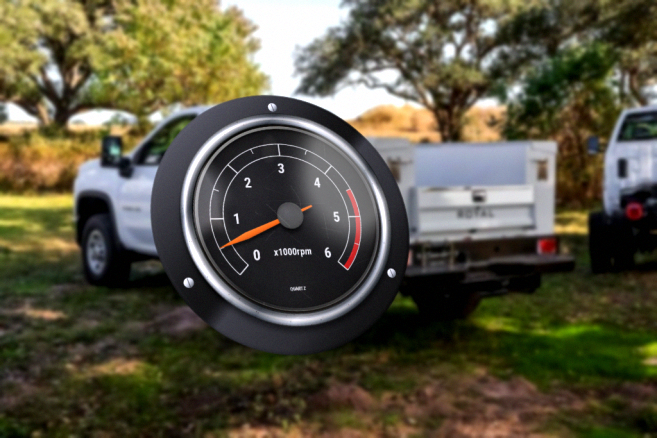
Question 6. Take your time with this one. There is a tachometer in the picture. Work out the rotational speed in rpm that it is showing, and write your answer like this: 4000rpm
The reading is 500rpm
